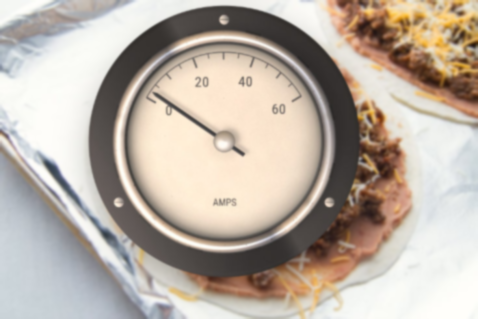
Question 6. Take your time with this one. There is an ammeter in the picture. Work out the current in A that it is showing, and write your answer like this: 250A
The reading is 2.5A
